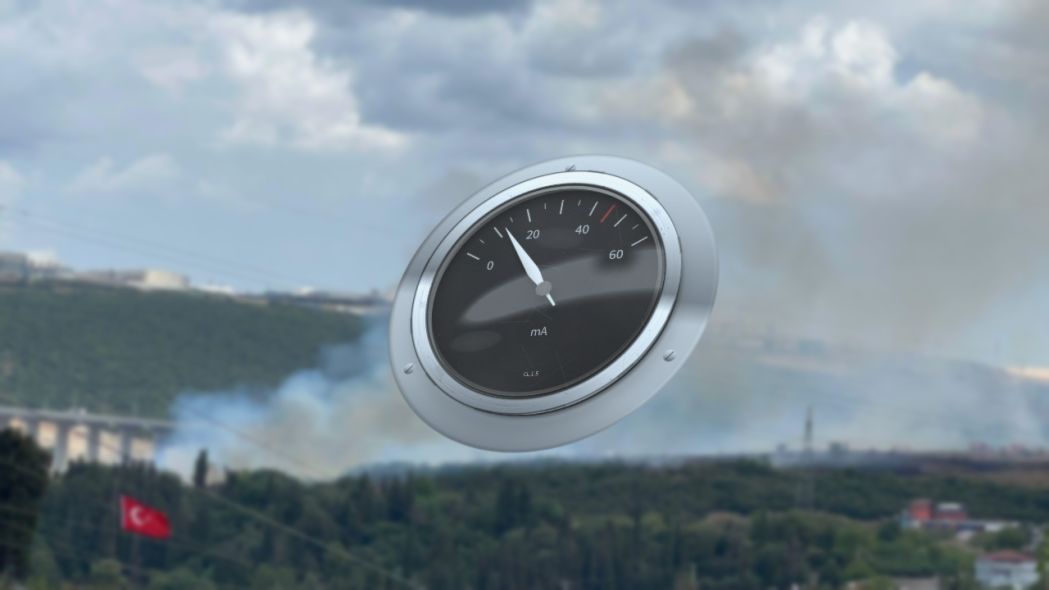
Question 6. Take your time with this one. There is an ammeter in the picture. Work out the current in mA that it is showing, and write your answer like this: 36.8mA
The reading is 12.5mA
